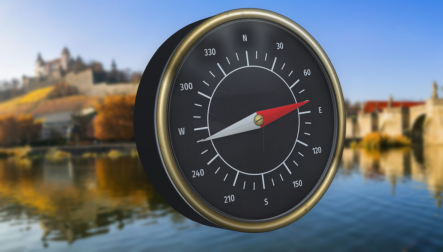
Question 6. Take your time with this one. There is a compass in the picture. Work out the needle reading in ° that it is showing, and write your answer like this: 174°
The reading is 80°
